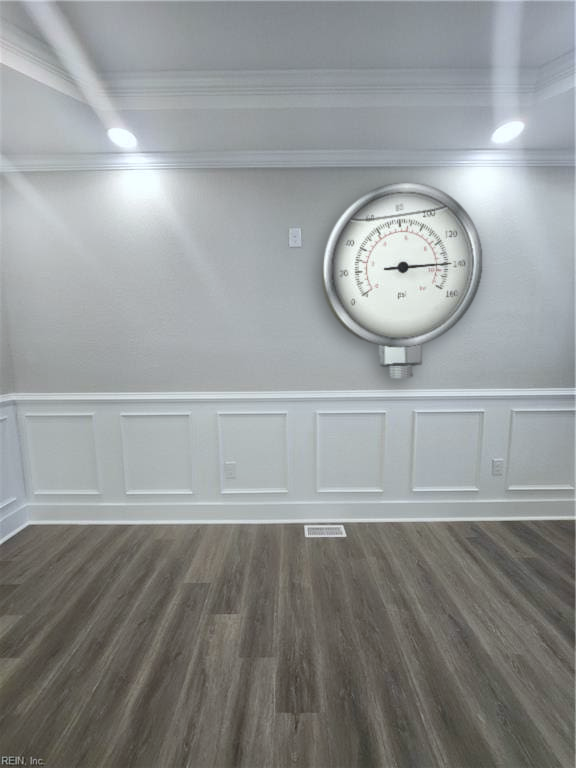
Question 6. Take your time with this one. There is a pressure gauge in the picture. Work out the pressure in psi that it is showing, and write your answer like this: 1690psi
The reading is 140psi
